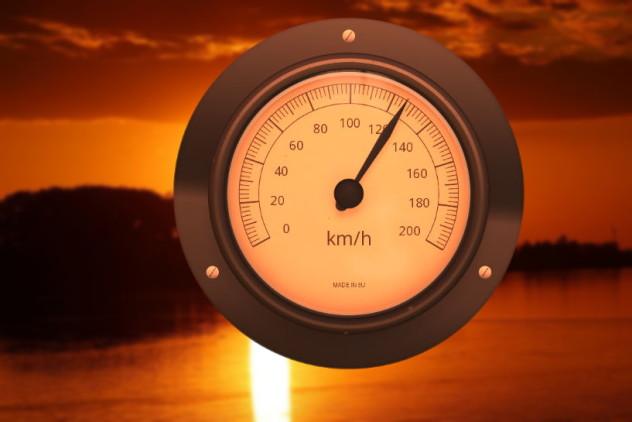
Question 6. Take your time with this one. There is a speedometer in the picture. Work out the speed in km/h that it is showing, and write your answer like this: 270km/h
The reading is 126km/h
